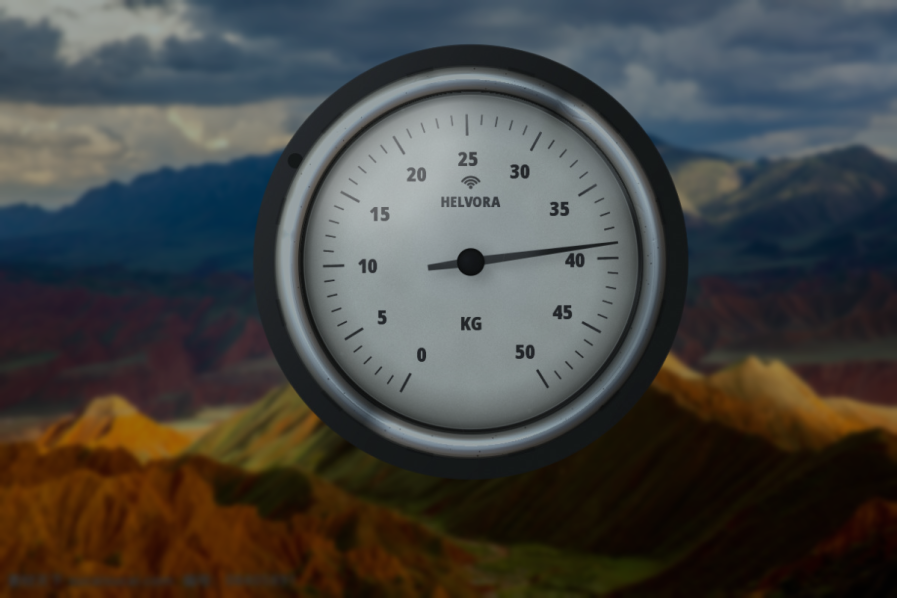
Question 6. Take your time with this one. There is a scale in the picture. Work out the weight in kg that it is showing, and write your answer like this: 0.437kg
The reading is 39kg
